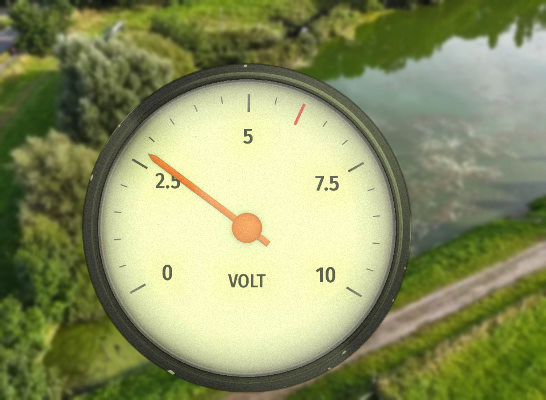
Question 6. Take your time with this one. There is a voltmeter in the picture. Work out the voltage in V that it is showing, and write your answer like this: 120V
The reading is 2.75V
